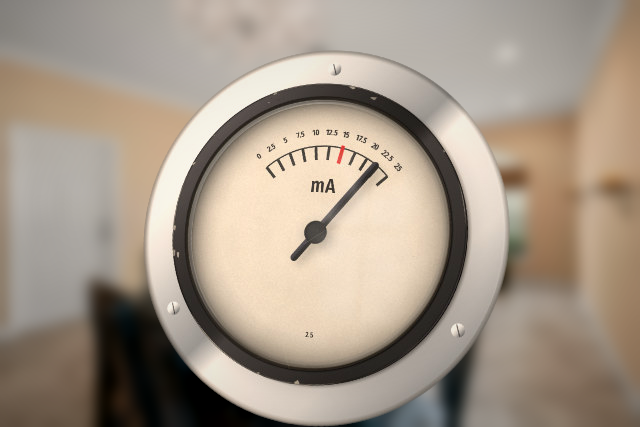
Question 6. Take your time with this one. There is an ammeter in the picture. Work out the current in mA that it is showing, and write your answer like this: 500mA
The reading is 22.5mA
